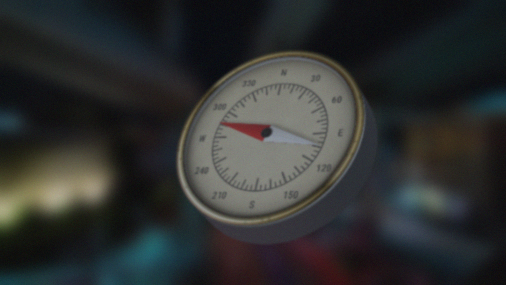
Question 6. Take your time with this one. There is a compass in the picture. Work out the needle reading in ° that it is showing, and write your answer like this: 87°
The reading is 285°
